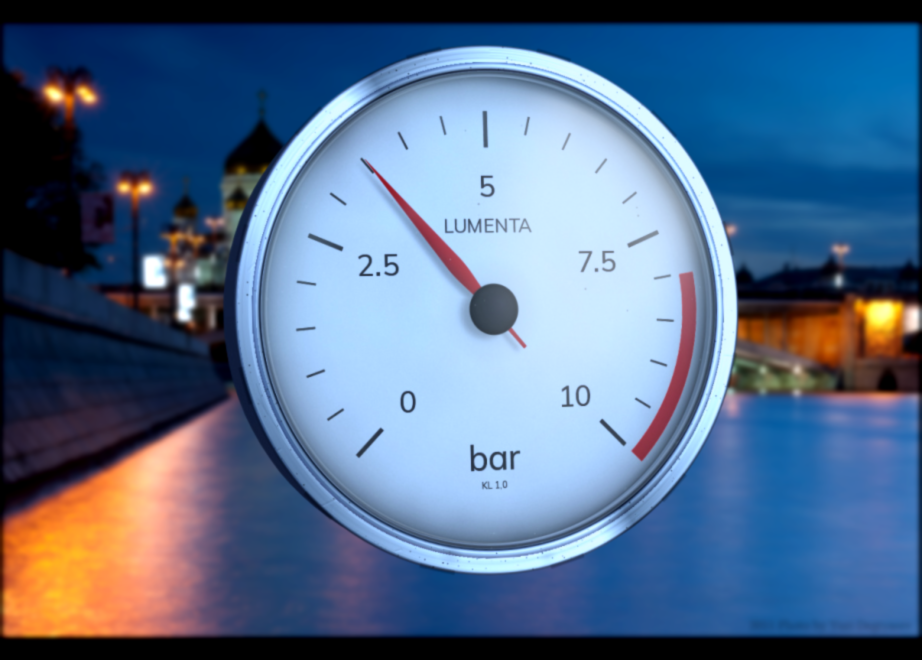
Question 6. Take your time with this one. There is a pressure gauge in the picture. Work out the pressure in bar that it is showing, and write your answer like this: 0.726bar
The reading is 3.5bar
